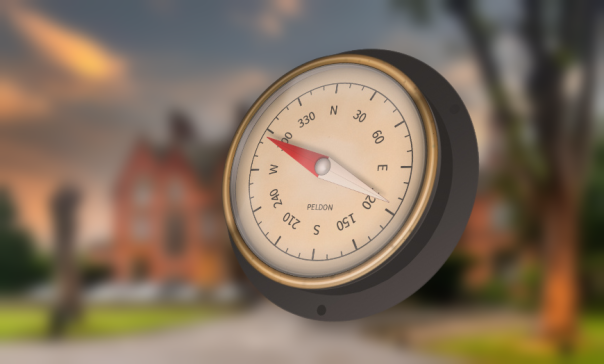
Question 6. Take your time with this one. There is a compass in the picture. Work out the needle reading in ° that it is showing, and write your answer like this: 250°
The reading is 295°
